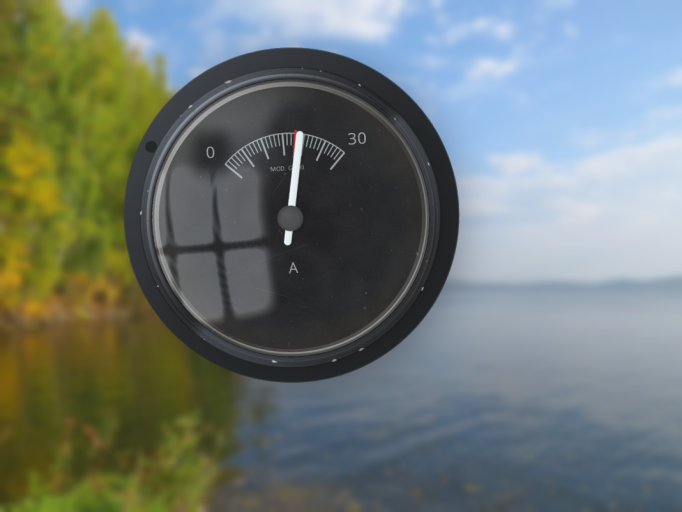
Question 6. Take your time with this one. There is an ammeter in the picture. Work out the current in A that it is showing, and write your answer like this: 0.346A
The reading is 19A
